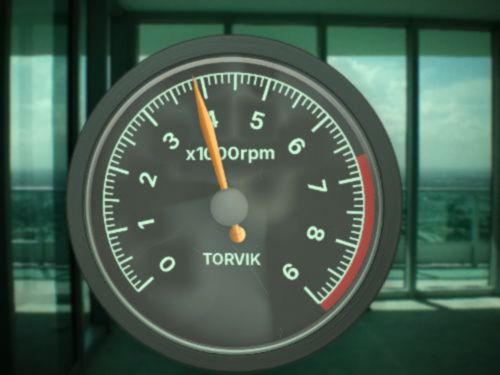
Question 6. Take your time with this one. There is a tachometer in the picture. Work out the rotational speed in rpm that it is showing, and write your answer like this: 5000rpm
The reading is 3900rpm
